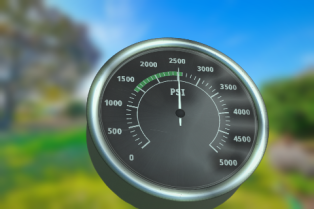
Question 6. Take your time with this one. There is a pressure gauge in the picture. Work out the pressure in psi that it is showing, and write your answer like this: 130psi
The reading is 2500psi
